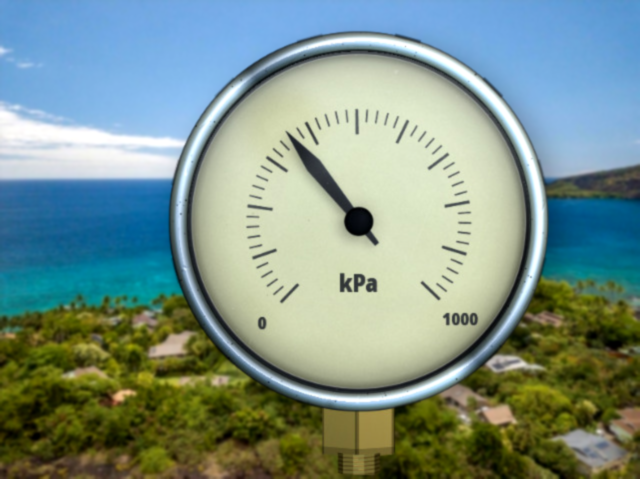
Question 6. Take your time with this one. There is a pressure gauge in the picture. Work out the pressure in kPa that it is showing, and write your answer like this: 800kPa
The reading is 360kPa
